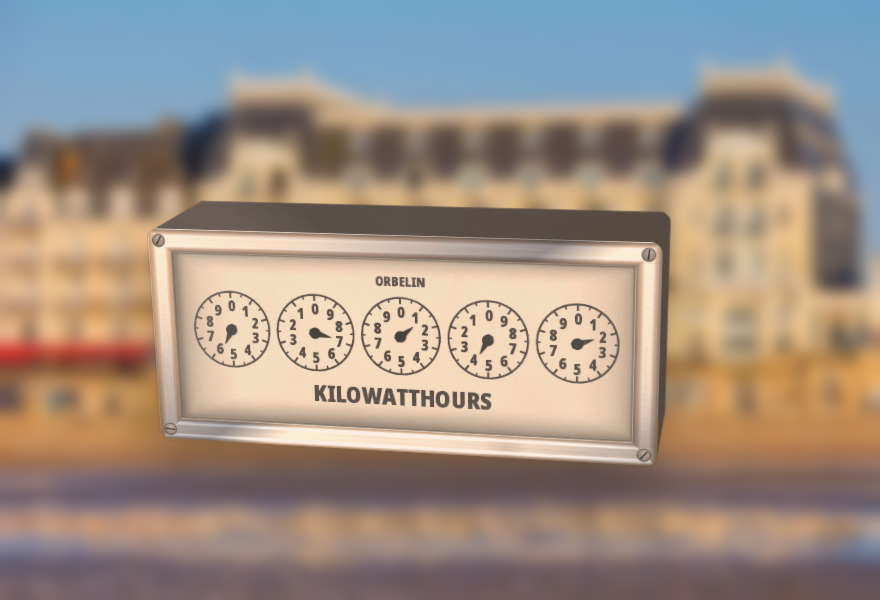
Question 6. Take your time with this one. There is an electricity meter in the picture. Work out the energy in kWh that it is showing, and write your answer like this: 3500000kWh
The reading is 57142kWh
